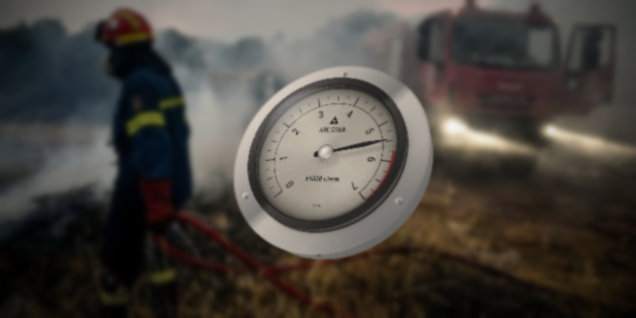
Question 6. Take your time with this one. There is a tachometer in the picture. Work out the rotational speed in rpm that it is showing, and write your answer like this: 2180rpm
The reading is 5500rpm
